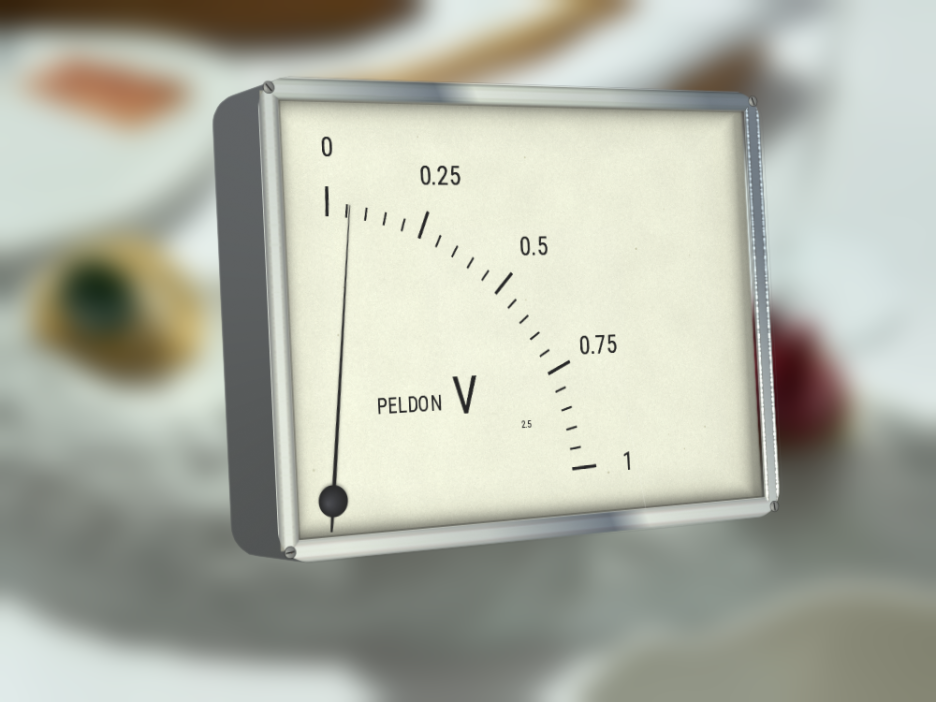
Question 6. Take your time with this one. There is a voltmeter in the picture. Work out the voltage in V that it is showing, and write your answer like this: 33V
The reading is 0.05V
